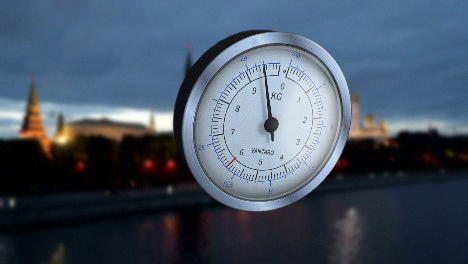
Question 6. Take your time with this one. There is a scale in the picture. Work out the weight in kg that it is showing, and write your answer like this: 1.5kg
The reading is 9.5kg
